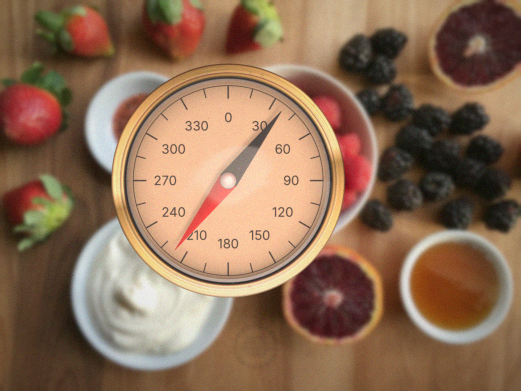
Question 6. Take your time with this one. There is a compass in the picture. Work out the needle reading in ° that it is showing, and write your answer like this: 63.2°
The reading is 217.5°
